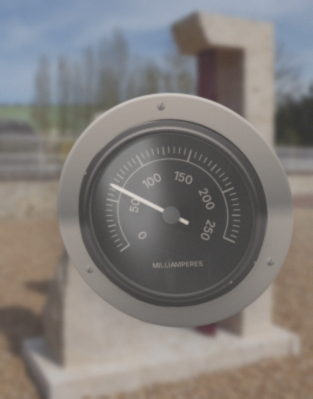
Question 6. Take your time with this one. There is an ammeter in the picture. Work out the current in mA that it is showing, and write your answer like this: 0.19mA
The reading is 65mA
